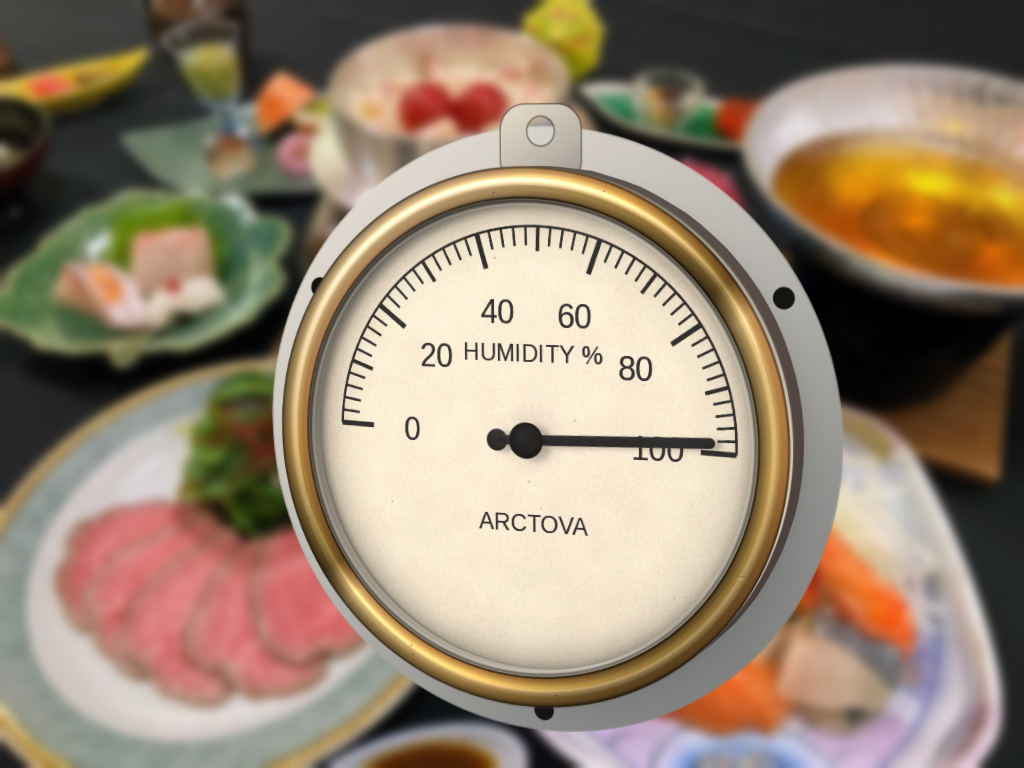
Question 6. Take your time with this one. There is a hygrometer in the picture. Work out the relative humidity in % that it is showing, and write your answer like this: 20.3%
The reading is 98%
